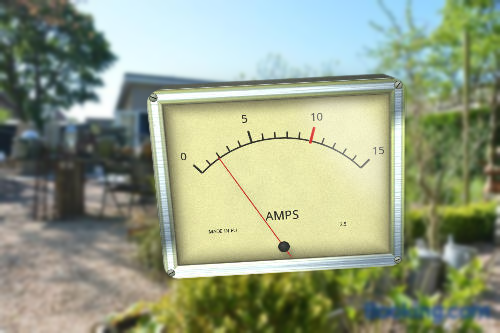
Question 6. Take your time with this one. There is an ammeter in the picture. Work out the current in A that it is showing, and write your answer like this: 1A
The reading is 2A
